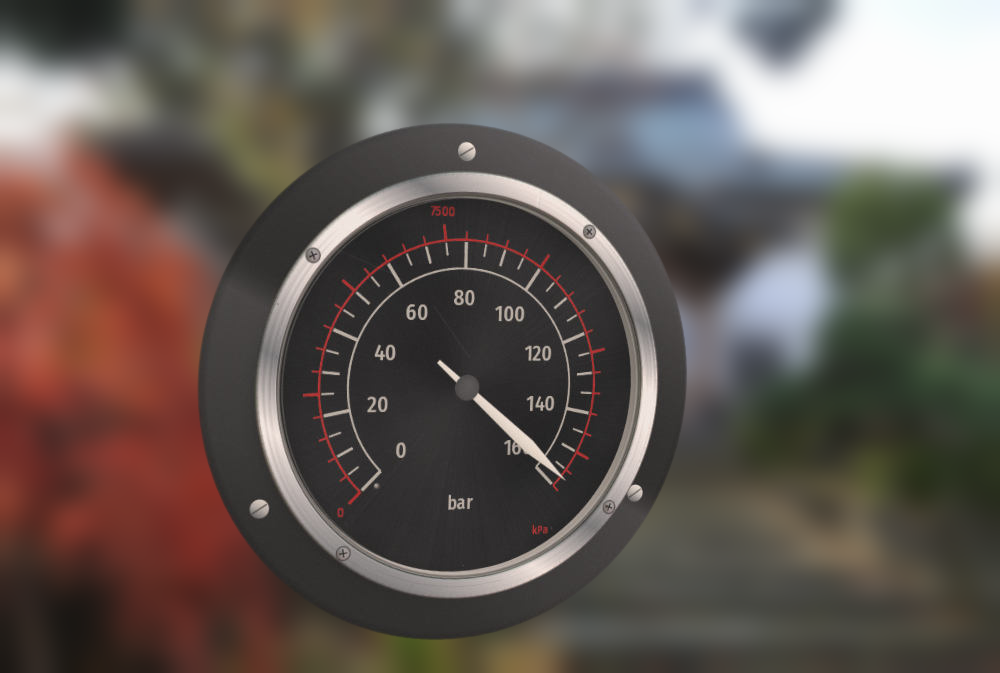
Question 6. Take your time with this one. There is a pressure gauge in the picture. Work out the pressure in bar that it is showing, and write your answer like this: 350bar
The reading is 157.5bar
